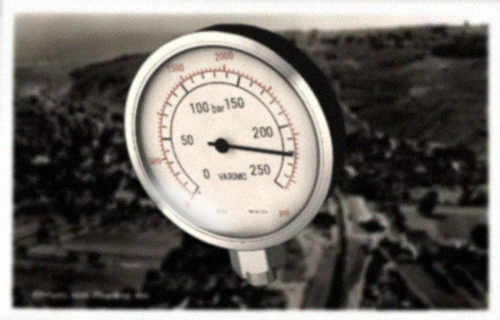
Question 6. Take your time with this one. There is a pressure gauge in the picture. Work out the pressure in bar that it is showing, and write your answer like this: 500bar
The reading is 220bar
